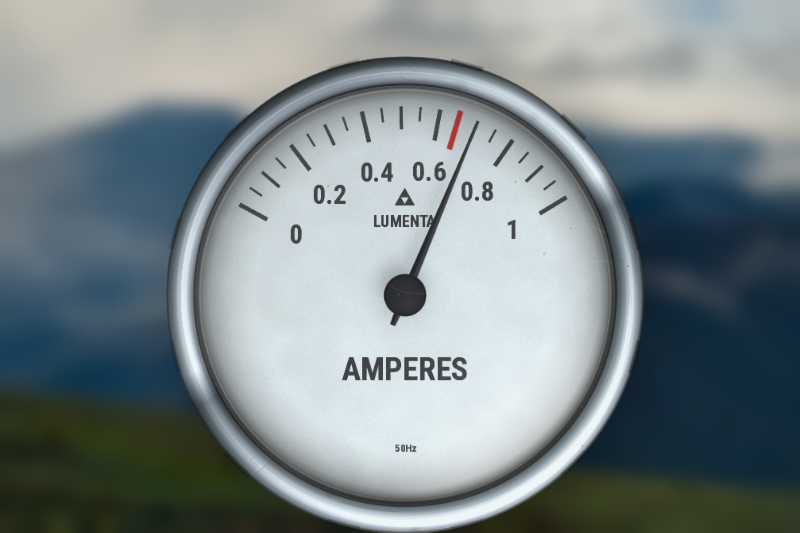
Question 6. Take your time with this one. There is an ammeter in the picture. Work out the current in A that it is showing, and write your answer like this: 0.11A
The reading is 0.7A
